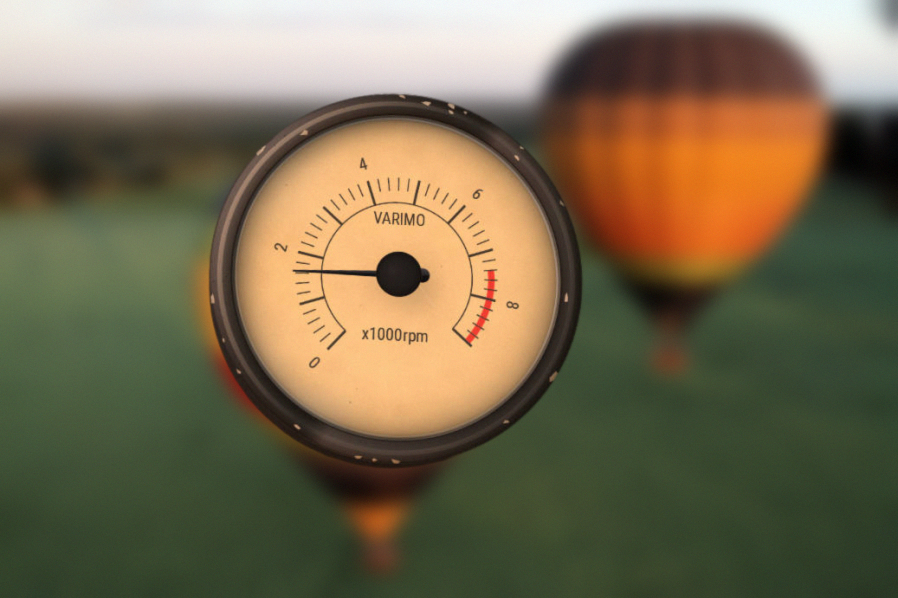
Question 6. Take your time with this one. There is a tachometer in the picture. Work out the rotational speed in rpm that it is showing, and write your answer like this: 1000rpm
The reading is 1600rpm
